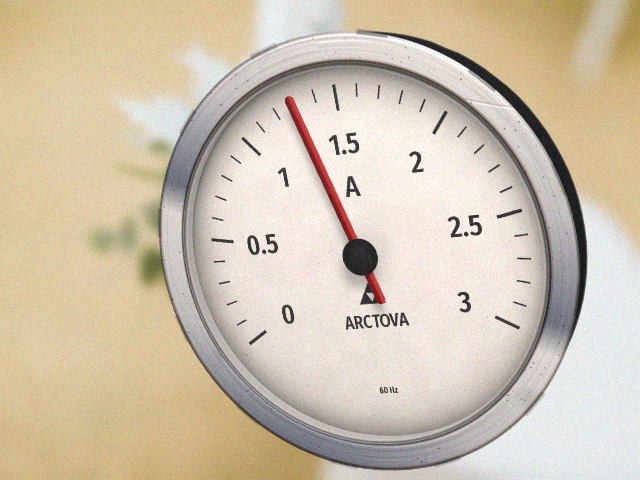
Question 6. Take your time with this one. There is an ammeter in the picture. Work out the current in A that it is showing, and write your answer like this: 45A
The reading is 1.3A
